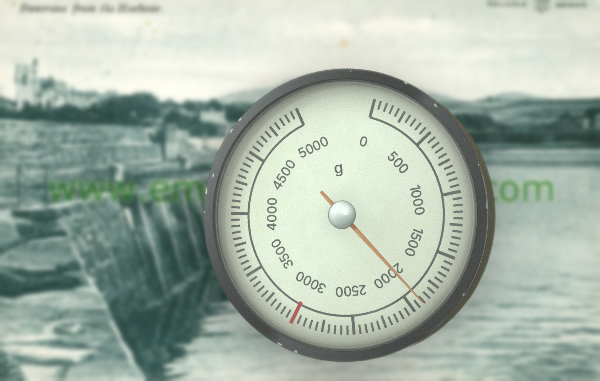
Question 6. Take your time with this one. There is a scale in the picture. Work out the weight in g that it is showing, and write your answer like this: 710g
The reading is 1900g
